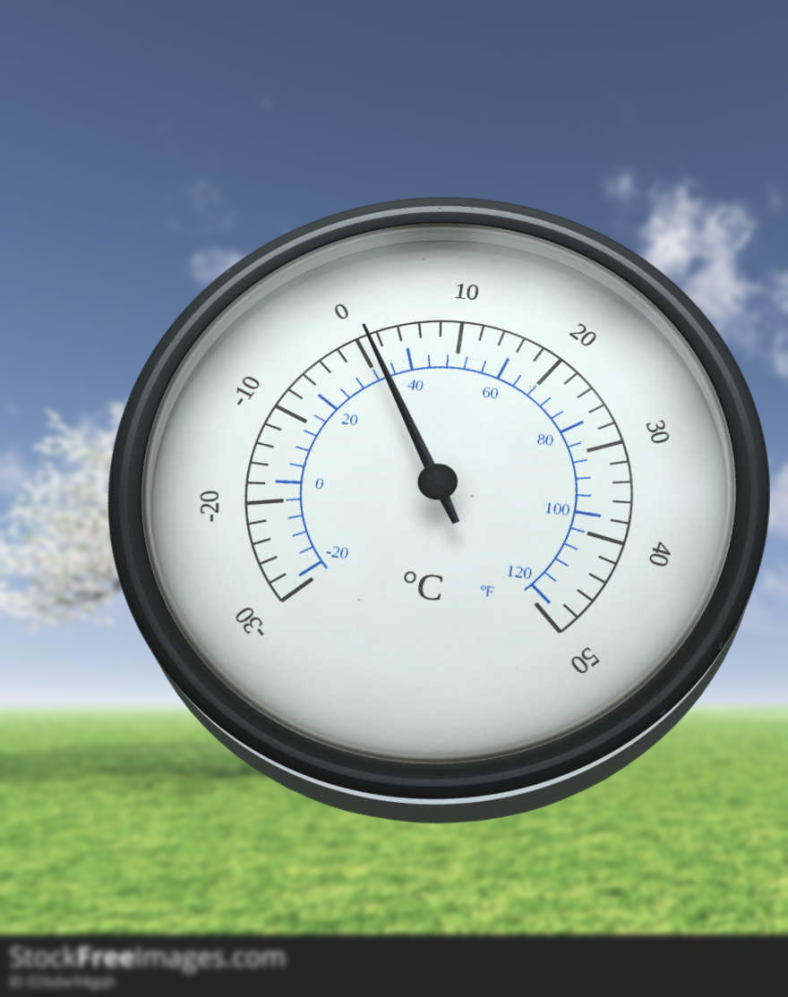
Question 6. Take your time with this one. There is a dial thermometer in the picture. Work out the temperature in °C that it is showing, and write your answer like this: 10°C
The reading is 1°C
